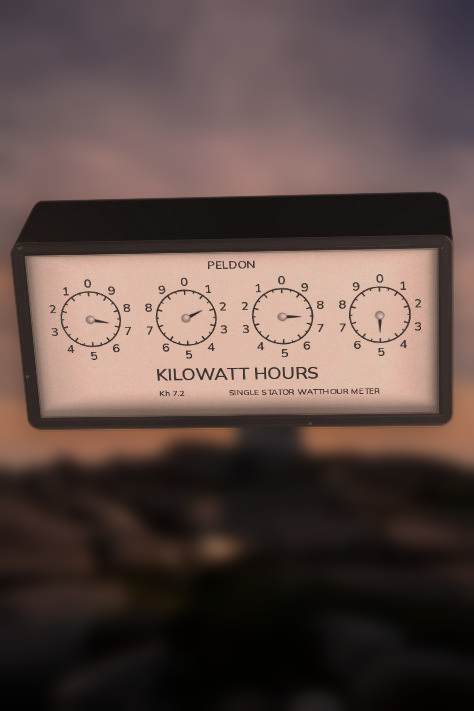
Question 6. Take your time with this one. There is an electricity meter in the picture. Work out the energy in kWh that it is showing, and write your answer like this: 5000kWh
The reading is 7175kWh
